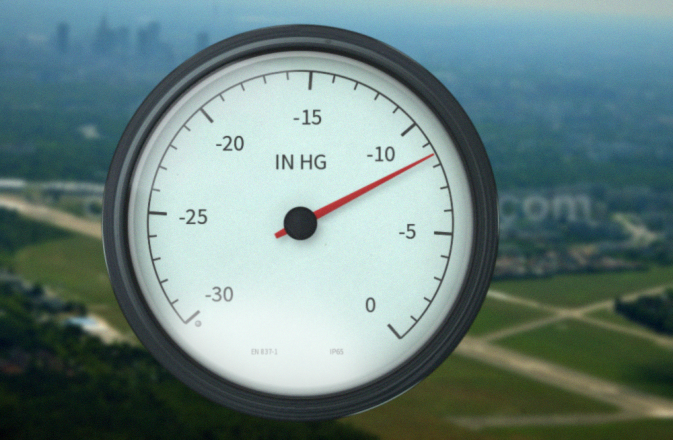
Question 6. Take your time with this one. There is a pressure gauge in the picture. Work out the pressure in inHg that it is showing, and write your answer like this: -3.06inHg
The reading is -8.5inHg
